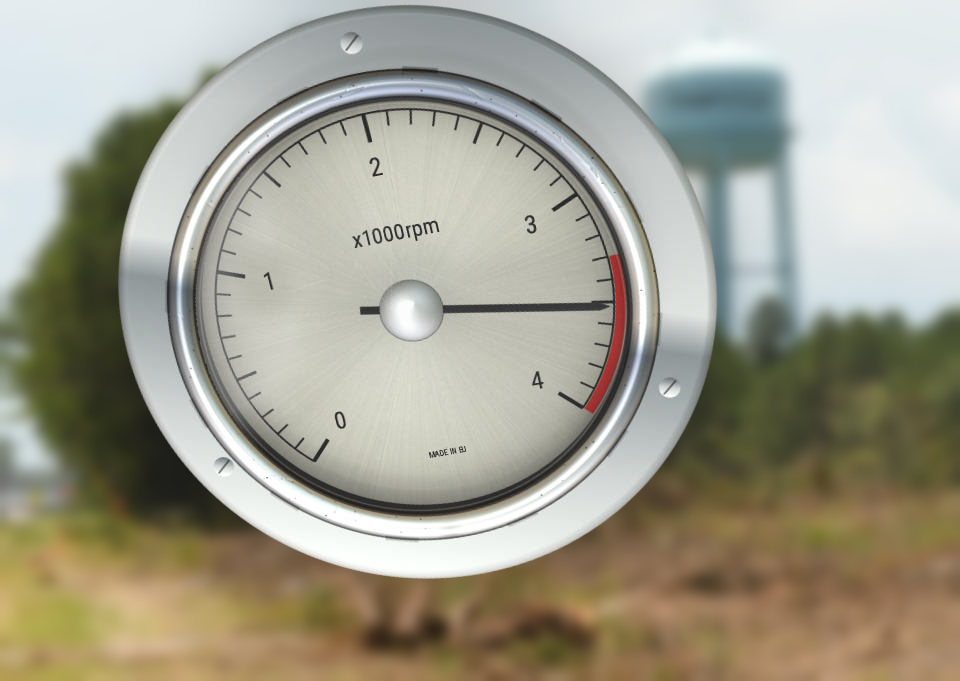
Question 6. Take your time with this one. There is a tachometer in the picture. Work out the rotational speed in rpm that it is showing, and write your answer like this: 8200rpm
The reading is 3500rpm
